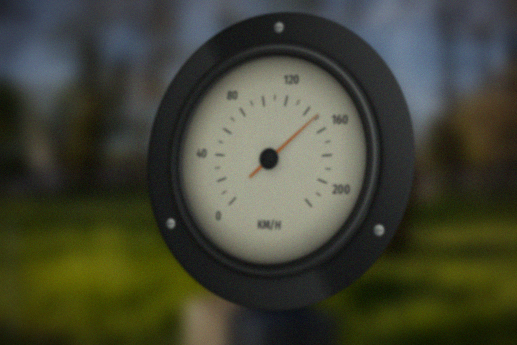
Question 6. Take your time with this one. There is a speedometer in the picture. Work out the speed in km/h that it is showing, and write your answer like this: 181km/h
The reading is 150km/h
